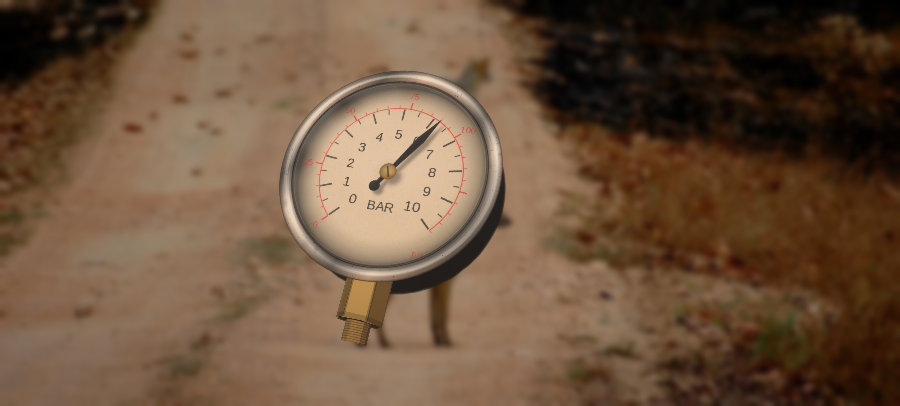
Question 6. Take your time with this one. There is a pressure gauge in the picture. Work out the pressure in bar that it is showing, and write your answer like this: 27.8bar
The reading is 6.25bar
